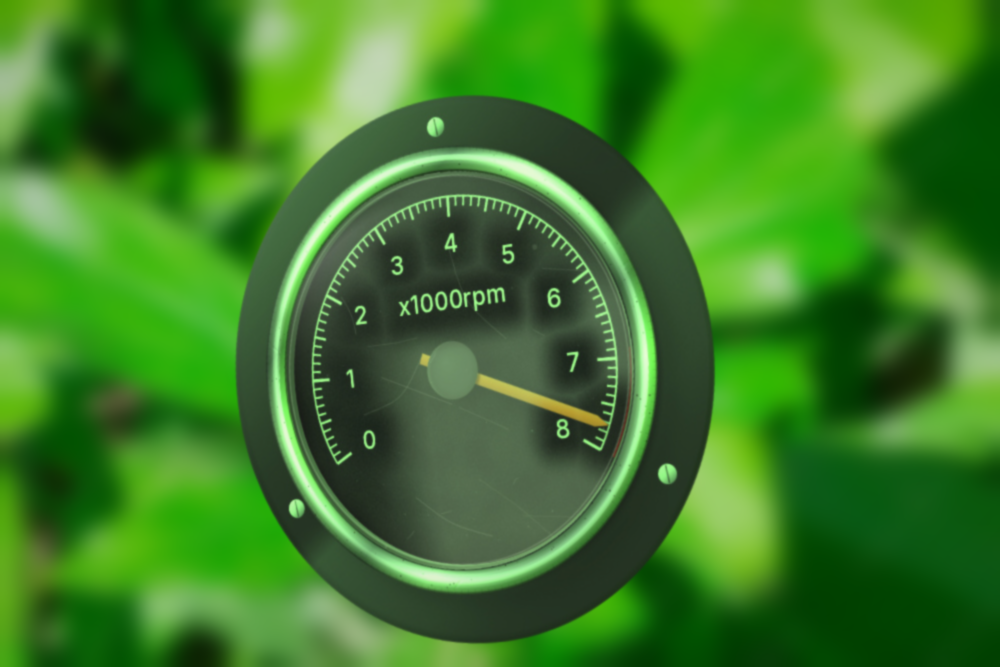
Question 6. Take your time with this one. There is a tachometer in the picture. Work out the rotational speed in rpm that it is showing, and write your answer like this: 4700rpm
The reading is 7700rpm
